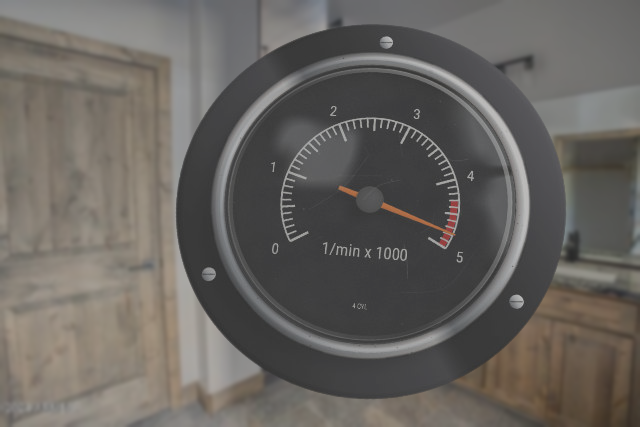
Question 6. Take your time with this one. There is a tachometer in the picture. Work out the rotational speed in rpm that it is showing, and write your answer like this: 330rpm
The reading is 4800rpm
